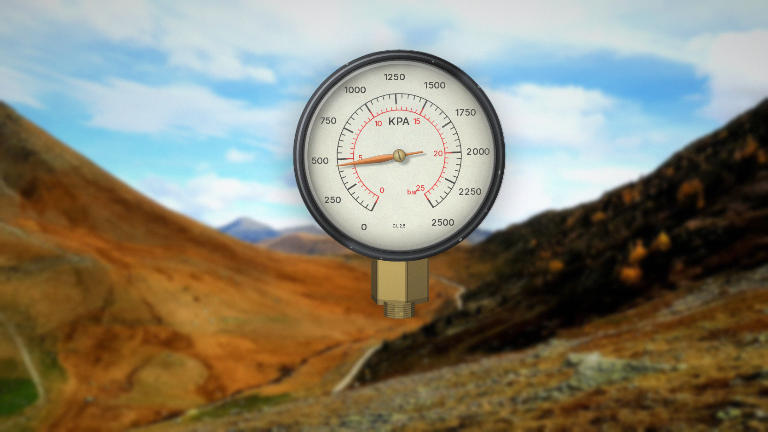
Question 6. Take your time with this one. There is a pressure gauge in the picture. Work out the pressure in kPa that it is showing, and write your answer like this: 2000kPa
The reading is 450kPa
